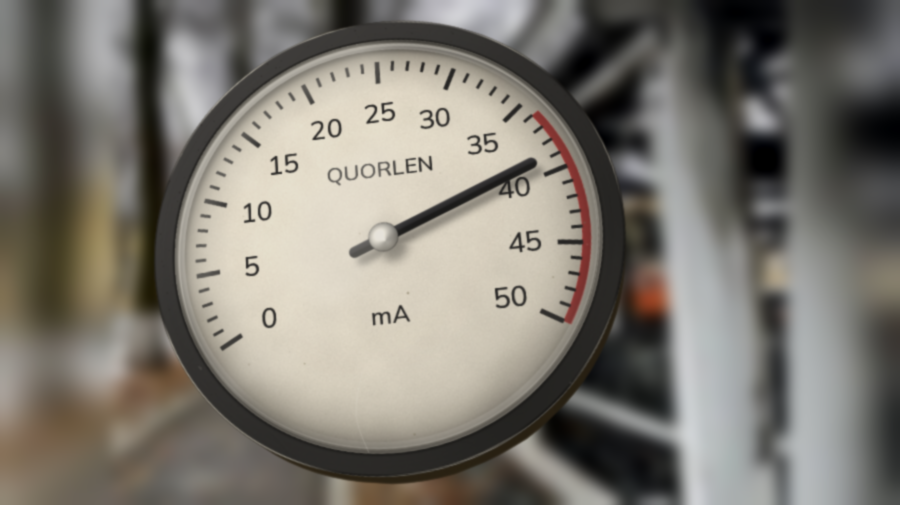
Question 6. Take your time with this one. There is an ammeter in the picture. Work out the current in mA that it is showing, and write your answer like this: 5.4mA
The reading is 39mA
